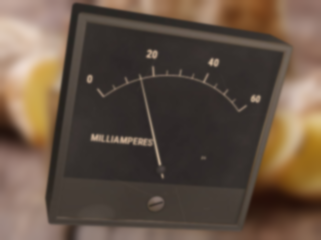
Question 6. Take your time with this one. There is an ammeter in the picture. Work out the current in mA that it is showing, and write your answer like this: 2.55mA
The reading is 15mA
